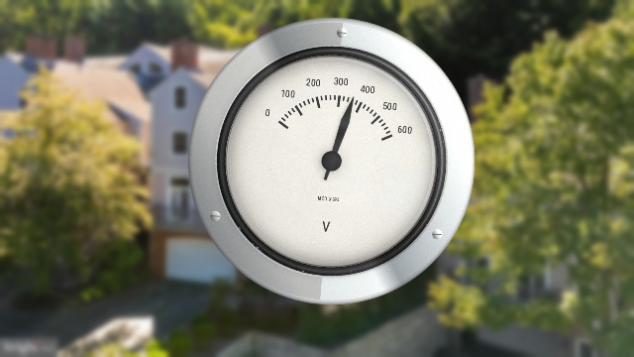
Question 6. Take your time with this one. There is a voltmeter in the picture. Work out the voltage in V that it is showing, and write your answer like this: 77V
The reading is 360V
